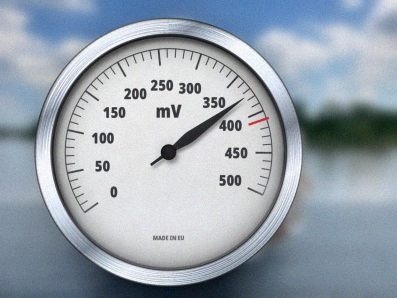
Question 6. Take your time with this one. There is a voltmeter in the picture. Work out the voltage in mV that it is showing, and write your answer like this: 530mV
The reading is 375mV
